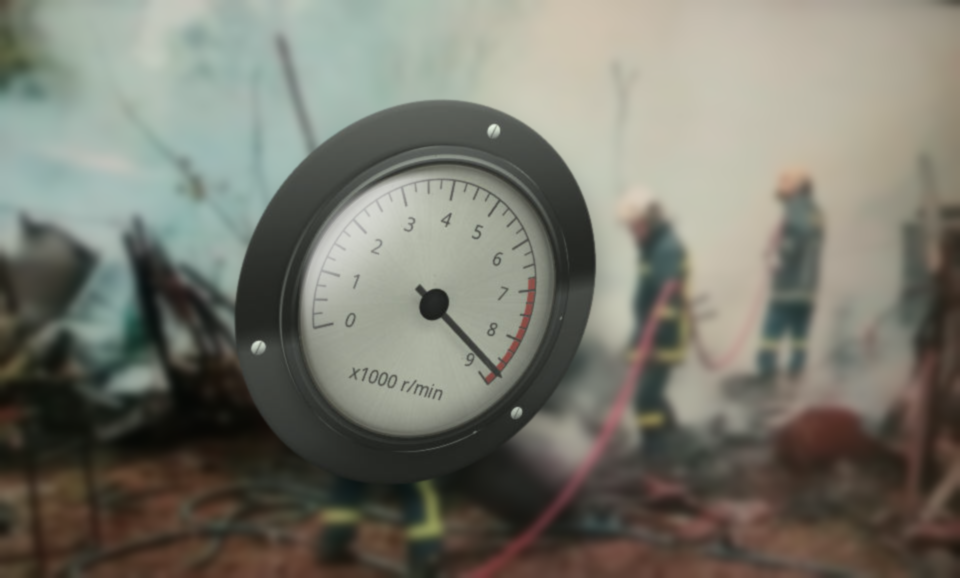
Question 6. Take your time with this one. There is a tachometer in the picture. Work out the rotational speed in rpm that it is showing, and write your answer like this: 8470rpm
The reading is 8750rpm
